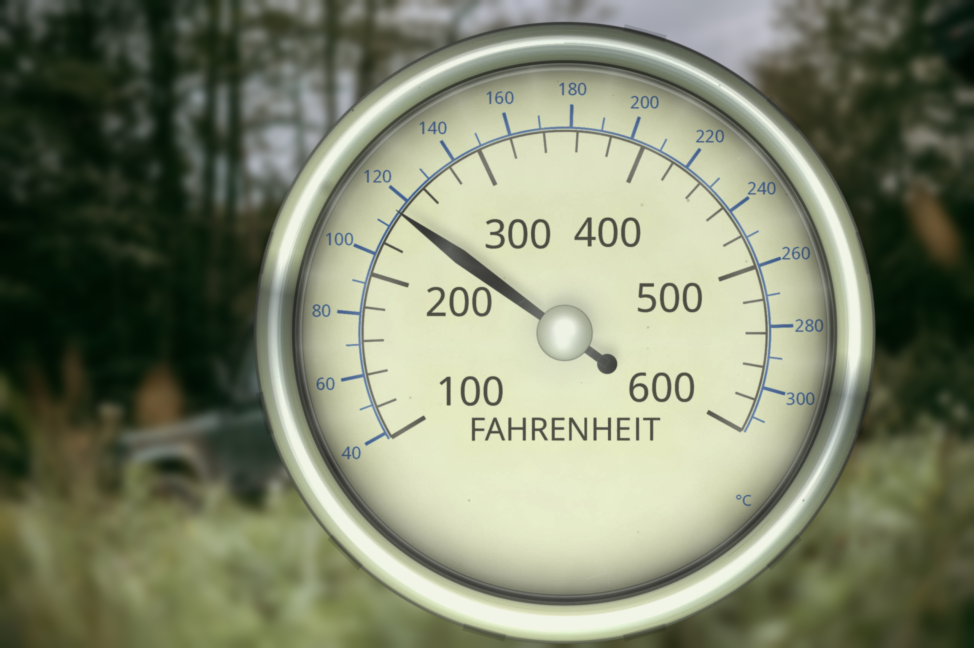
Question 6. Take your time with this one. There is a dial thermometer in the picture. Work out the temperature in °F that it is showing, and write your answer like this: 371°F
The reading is 240°F
